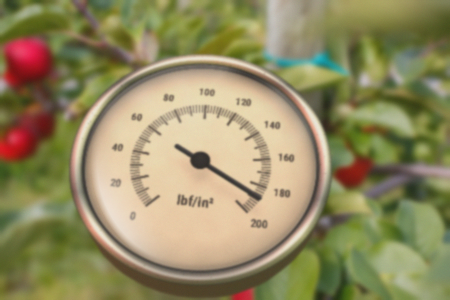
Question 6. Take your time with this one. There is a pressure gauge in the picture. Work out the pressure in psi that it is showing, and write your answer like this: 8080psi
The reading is 190psi
